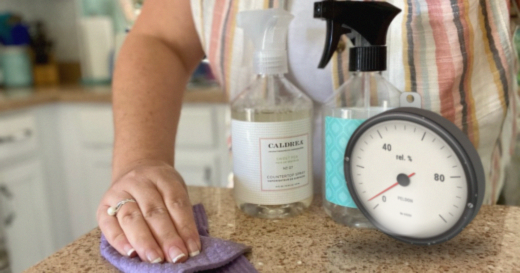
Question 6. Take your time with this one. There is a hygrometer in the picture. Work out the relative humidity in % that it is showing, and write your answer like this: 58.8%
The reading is 4%
